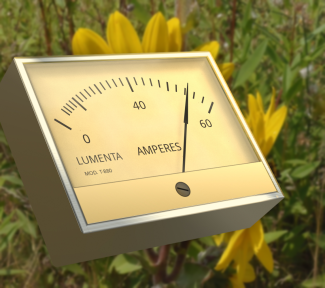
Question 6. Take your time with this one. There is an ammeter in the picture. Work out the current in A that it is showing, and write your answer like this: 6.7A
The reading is 54A
